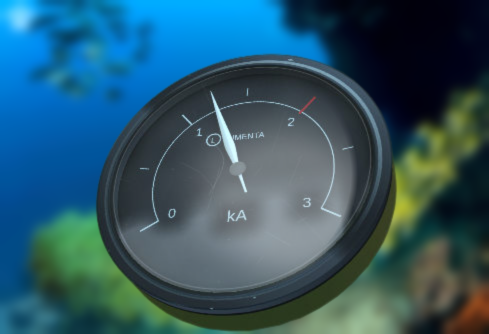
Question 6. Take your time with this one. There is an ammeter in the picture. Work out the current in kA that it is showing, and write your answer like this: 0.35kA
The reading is 1.25kA
